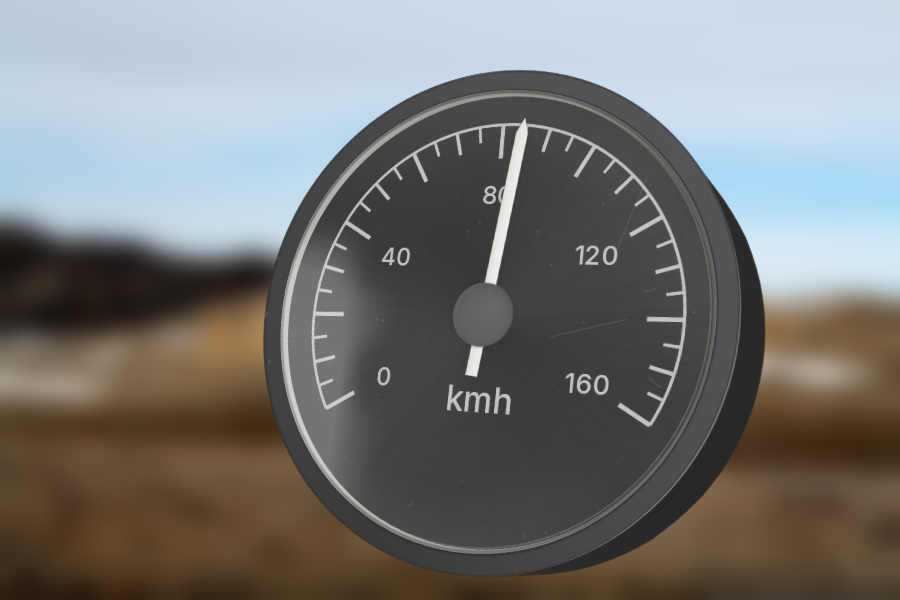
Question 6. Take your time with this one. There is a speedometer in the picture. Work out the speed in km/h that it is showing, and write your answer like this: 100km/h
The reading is 85km/h
